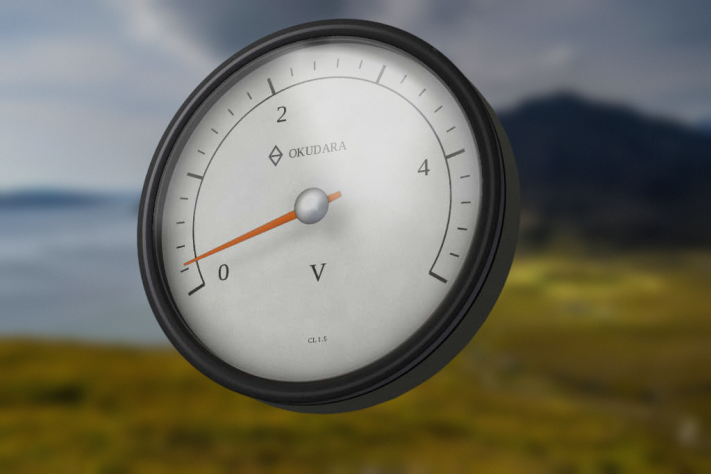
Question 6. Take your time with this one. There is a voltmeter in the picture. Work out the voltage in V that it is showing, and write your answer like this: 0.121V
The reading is 0.2V
